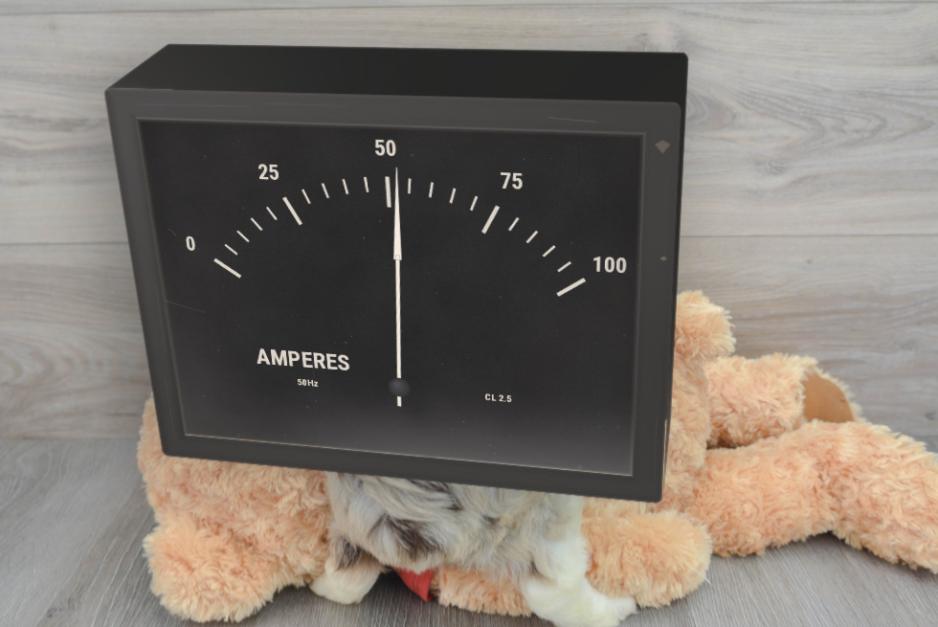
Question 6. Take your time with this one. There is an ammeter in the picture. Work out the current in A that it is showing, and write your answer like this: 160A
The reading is 52.5A
